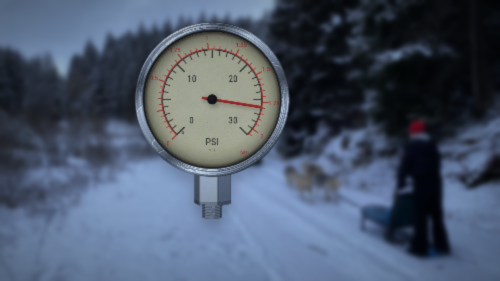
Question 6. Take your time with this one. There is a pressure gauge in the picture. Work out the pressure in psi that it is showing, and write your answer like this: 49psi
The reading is 26psi
